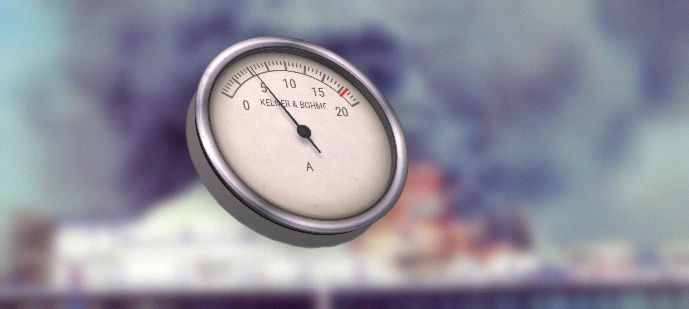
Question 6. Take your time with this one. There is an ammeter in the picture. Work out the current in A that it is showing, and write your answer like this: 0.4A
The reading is 5A
